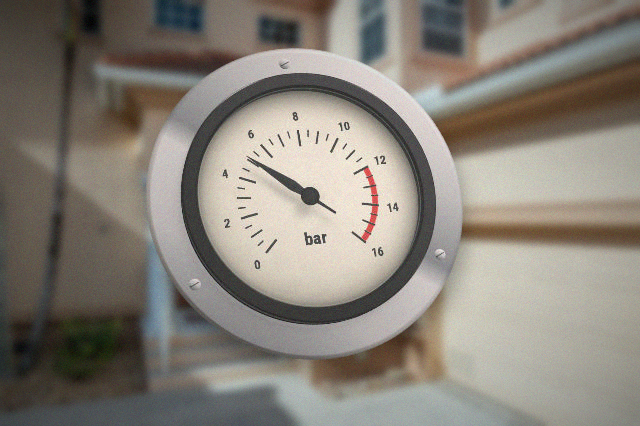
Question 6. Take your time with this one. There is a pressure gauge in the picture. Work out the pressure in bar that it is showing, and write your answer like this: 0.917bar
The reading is 5bar
